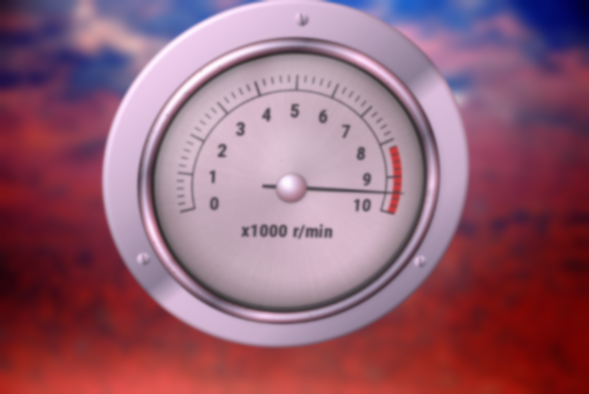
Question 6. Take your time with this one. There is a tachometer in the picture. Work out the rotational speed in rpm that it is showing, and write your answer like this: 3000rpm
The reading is 9400rpm
